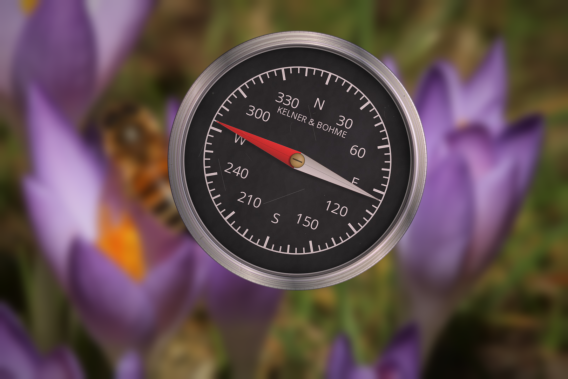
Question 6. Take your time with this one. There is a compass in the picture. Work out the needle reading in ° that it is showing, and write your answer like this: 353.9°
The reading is 275°
